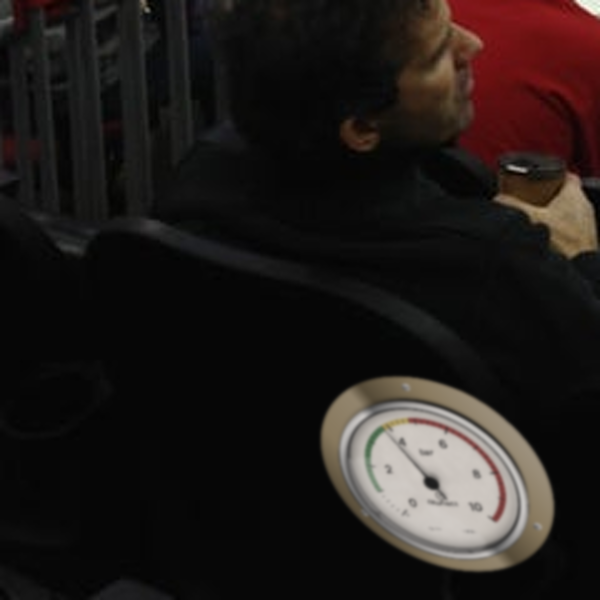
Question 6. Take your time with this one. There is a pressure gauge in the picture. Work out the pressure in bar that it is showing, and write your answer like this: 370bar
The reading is 4bar
